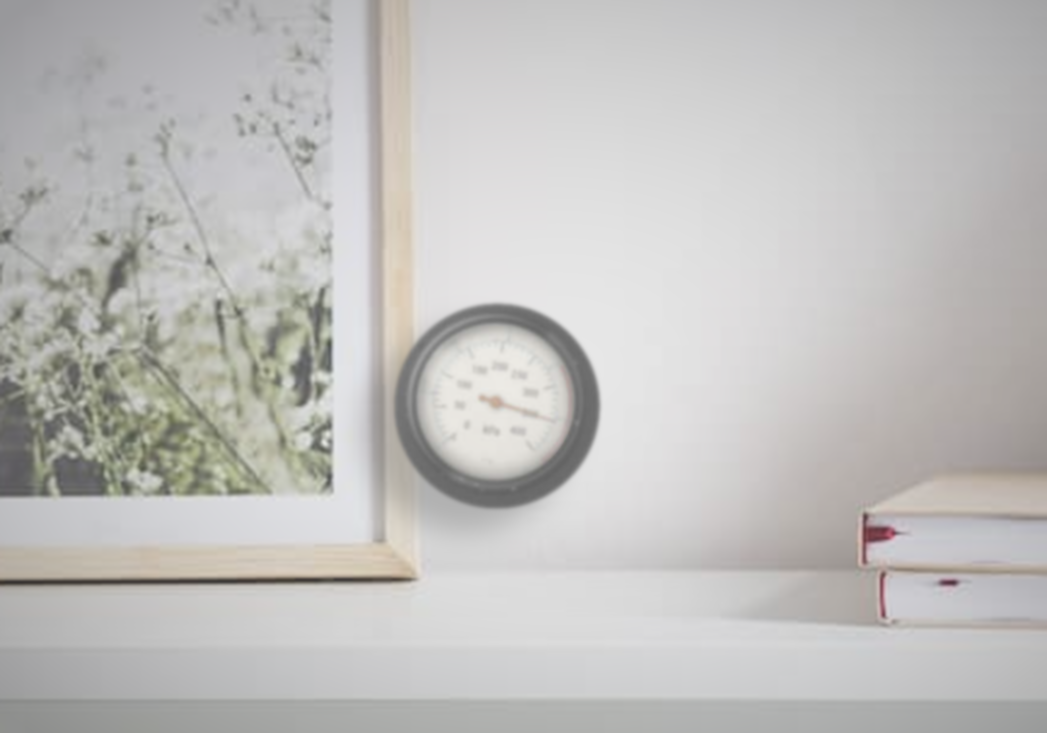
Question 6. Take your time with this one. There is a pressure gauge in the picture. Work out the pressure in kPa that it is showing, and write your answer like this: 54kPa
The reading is 350kPa
